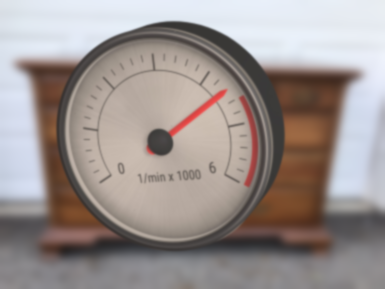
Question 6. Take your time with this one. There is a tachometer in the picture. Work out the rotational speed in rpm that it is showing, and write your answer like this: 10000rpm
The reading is 4400rpm
